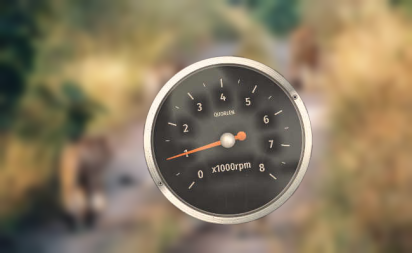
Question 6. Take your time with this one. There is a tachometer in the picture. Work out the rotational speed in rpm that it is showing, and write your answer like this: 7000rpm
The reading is 1000rpm
